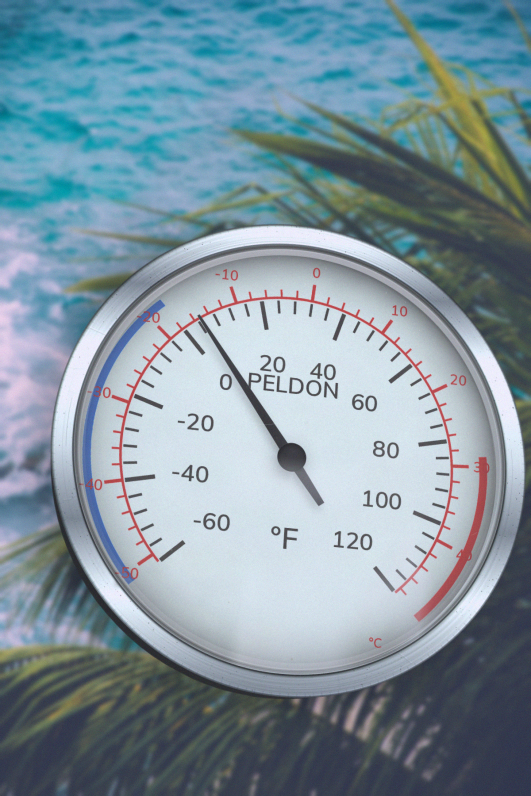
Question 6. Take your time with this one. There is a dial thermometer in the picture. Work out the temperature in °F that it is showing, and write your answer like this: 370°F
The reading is 4°F
